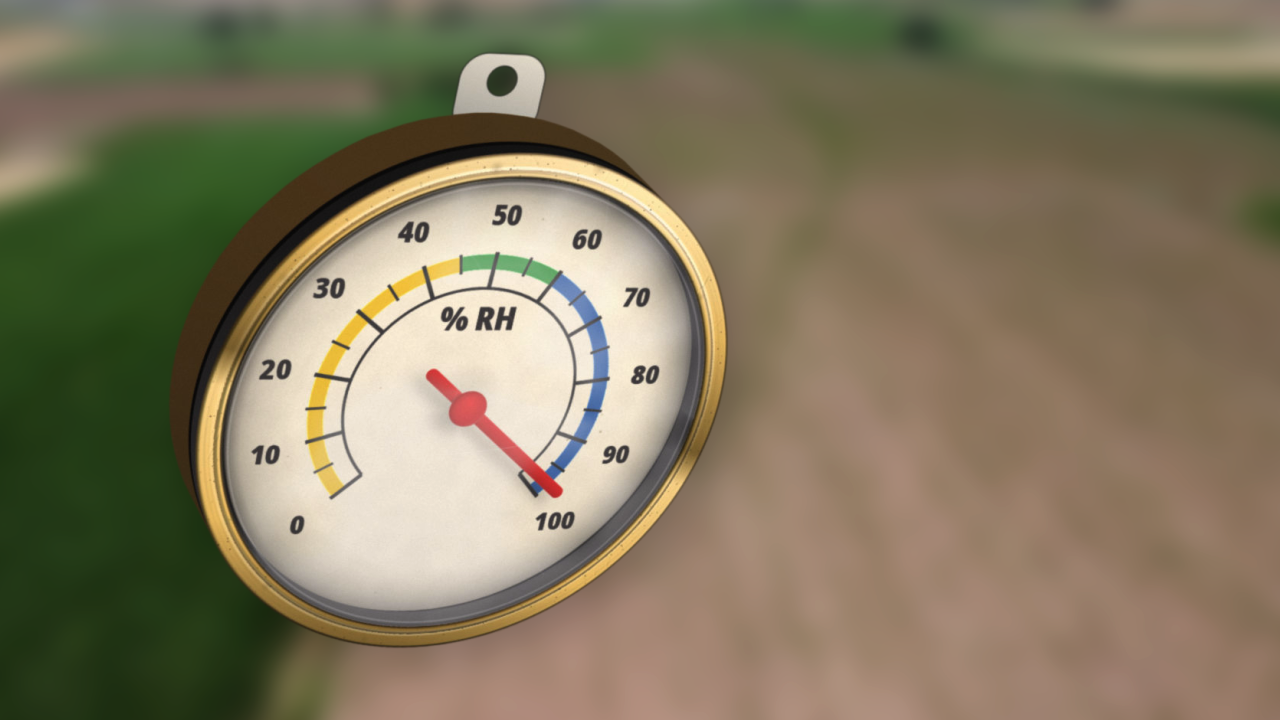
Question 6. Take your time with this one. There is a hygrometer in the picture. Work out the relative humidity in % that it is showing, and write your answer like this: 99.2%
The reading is 97.5%
